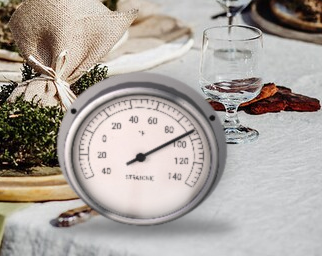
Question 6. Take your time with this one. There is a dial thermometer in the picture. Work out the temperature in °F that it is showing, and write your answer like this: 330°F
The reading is 92°F
